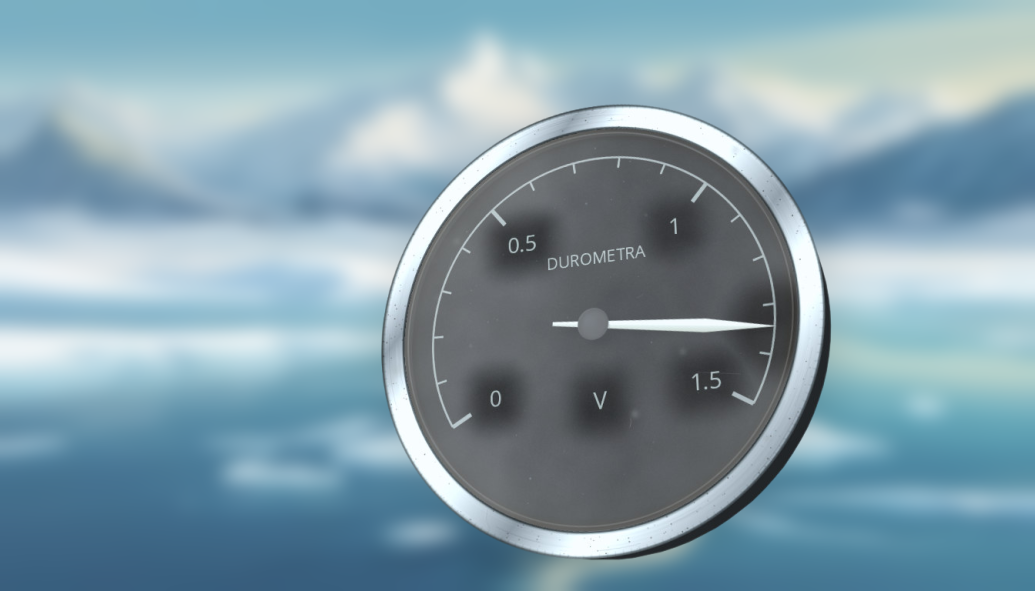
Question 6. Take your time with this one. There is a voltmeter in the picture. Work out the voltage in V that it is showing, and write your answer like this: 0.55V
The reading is 1.35V
